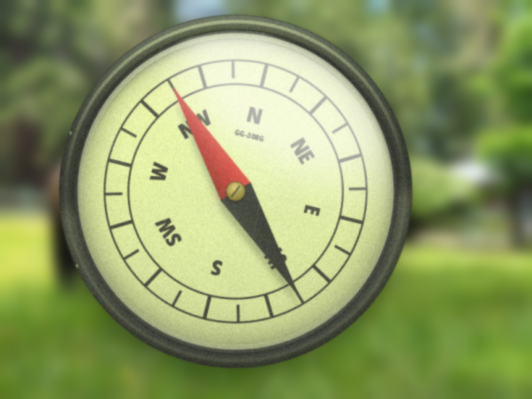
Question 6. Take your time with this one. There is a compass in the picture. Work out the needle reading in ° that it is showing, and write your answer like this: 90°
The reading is 315°
